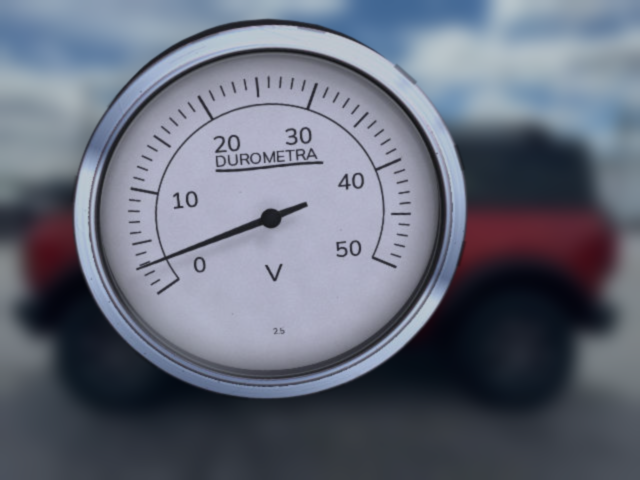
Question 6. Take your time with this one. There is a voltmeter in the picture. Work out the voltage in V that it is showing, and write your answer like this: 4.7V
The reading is 3V
